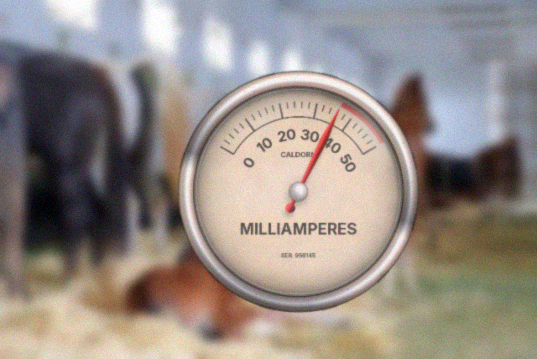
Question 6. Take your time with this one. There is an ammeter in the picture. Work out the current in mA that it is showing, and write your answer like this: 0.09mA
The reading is 36mA
